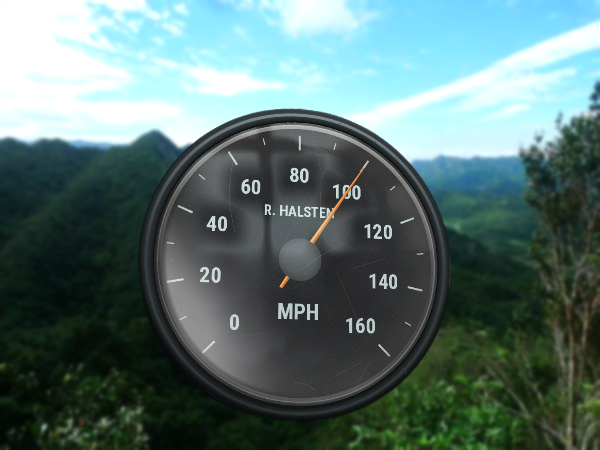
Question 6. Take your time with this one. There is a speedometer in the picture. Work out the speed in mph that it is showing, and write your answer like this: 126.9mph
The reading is 100mph
